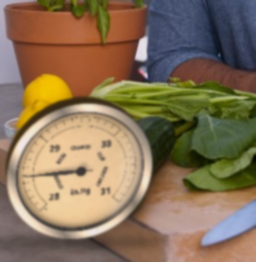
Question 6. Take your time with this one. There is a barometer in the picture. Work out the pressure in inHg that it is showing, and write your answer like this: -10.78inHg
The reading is 28.5inHg
